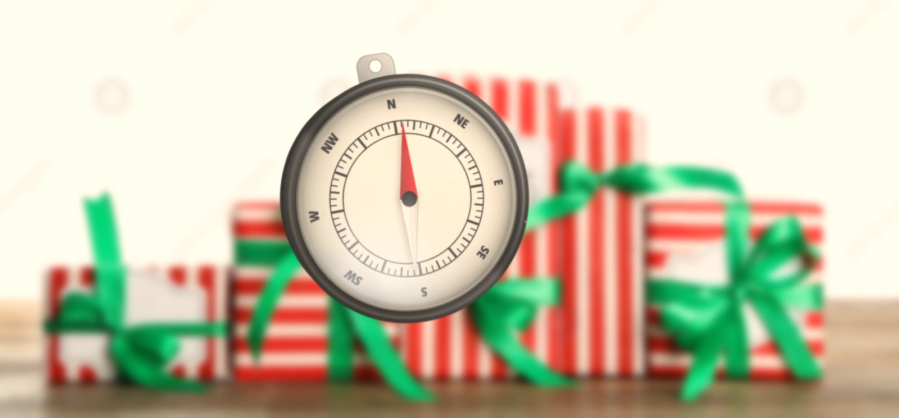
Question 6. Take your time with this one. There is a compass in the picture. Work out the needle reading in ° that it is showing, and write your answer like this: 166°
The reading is 5°
